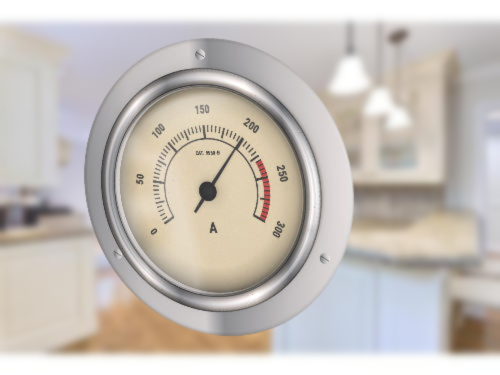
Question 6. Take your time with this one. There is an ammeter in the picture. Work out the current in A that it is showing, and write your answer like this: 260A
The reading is 200A
